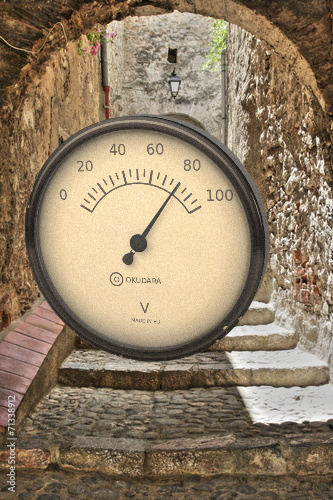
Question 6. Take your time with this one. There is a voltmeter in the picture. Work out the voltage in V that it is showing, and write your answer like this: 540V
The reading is 80V
